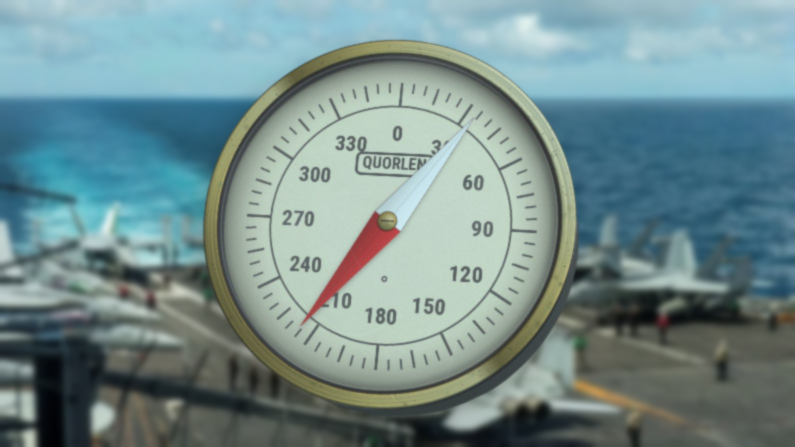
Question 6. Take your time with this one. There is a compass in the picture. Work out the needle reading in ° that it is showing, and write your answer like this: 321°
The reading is 215°
